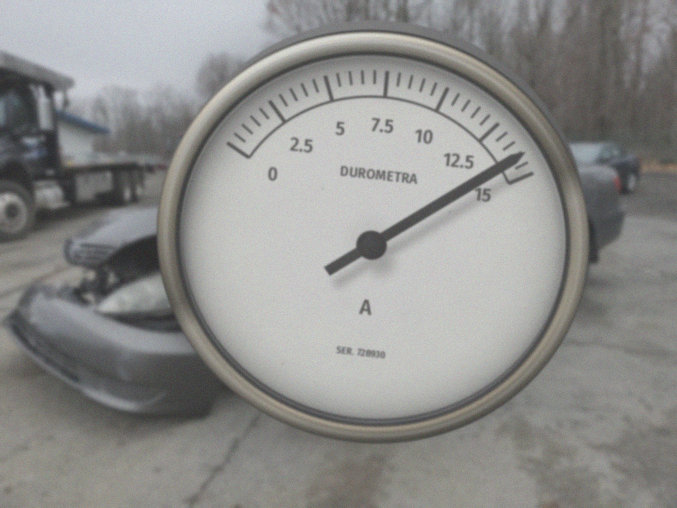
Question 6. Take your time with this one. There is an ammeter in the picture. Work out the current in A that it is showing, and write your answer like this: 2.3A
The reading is 14A
